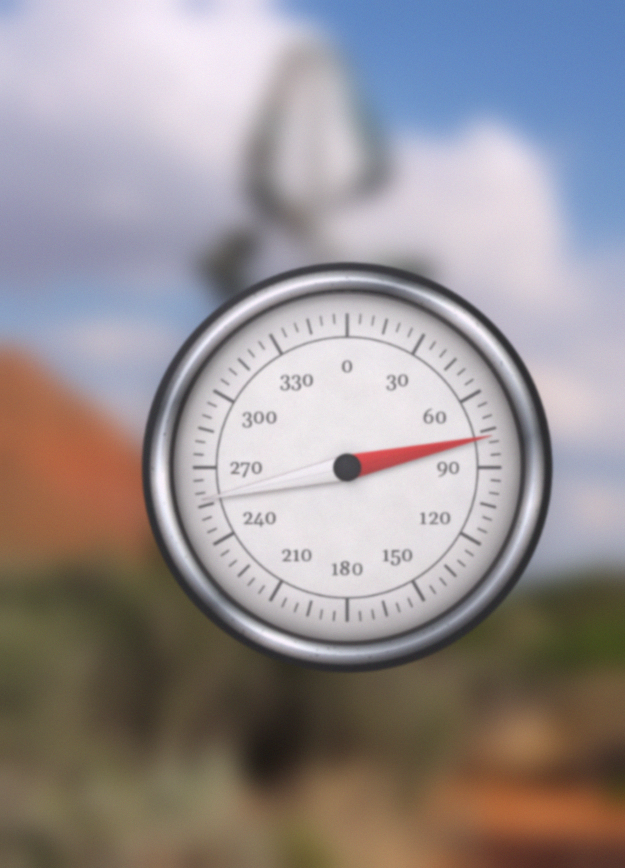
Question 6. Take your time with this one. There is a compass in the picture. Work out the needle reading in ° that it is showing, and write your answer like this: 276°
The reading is 77.5°
